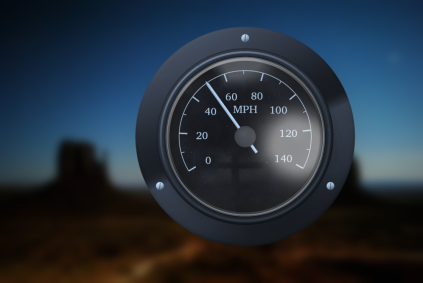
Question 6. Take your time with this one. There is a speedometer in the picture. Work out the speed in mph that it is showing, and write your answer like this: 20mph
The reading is 50mph
